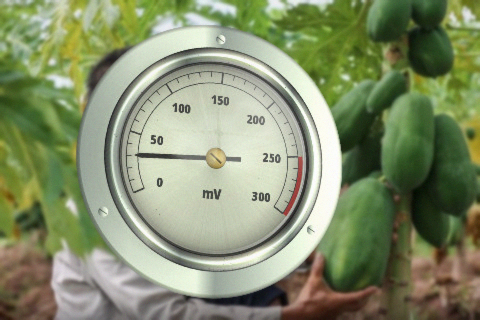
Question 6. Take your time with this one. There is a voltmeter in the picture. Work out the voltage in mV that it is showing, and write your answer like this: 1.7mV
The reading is 30mV
